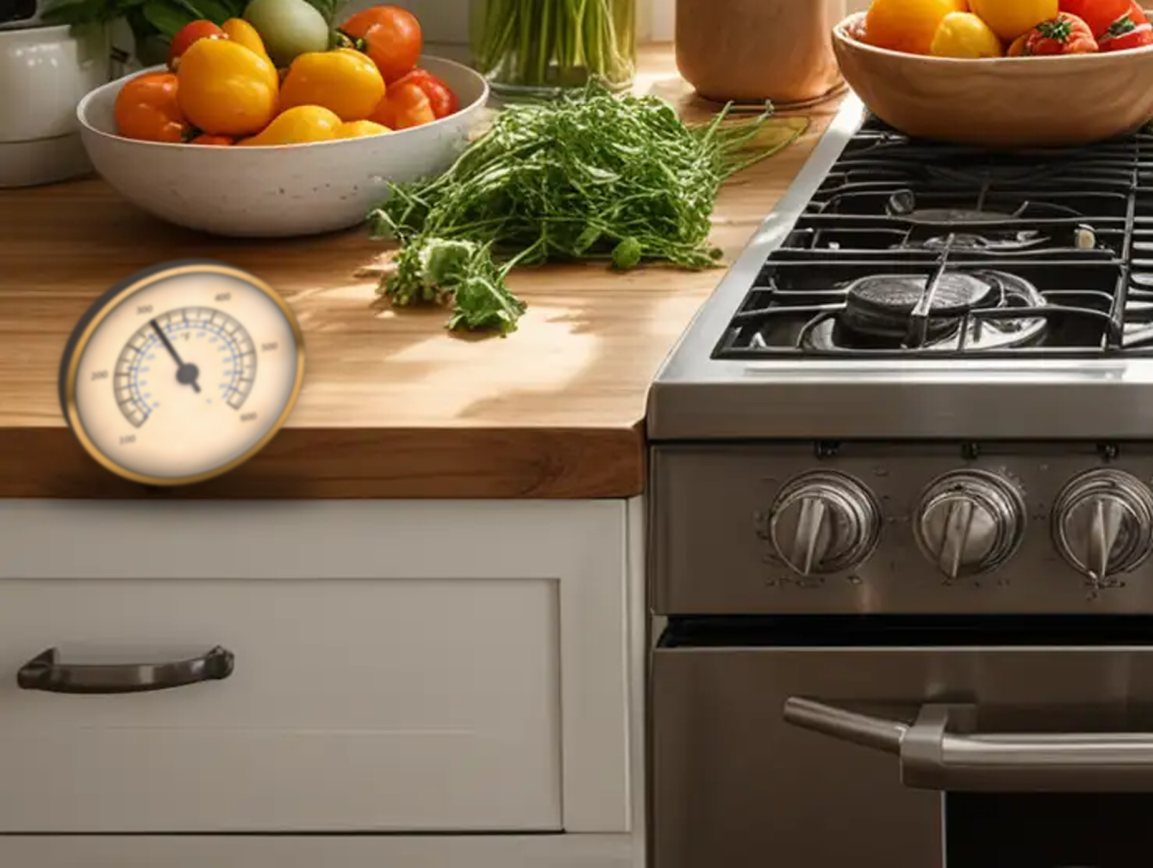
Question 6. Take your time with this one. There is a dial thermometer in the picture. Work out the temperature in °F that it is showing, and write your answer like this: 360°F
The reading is 300°F
